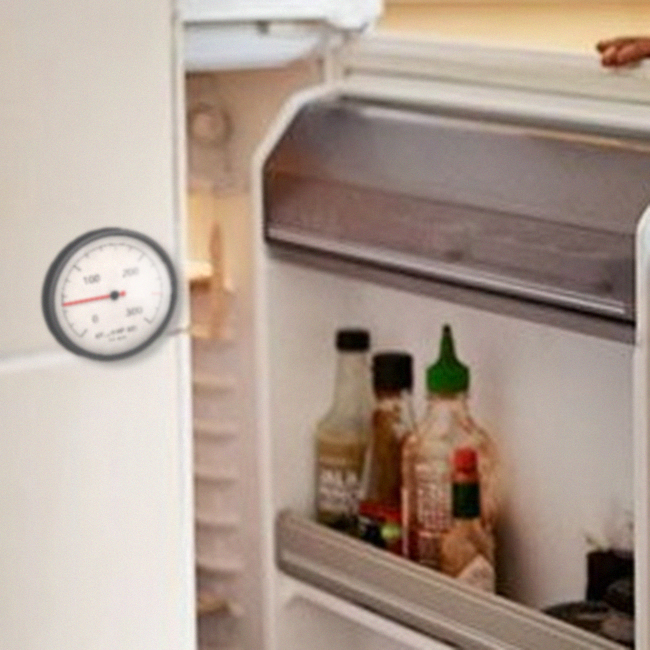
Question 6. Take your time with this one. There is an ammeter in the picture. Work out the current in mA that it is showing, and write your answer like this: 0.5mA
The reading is 50mA
